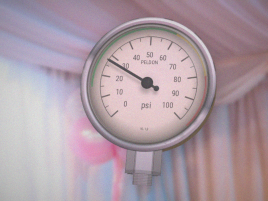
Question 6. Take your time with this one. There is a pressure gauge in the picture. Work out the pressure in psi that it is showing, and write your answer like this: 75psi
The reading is 27.5psi
